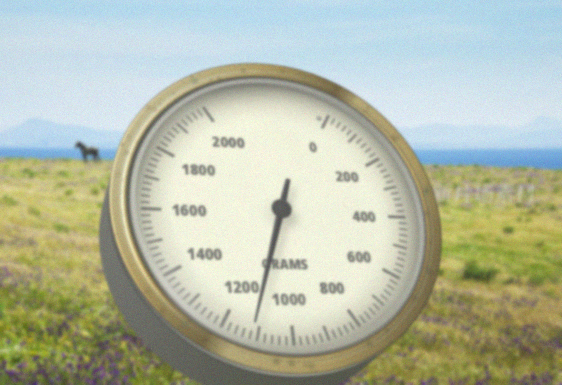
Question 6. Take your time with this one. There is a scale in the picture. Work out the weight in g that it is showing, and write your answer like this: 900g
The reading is 1120g
